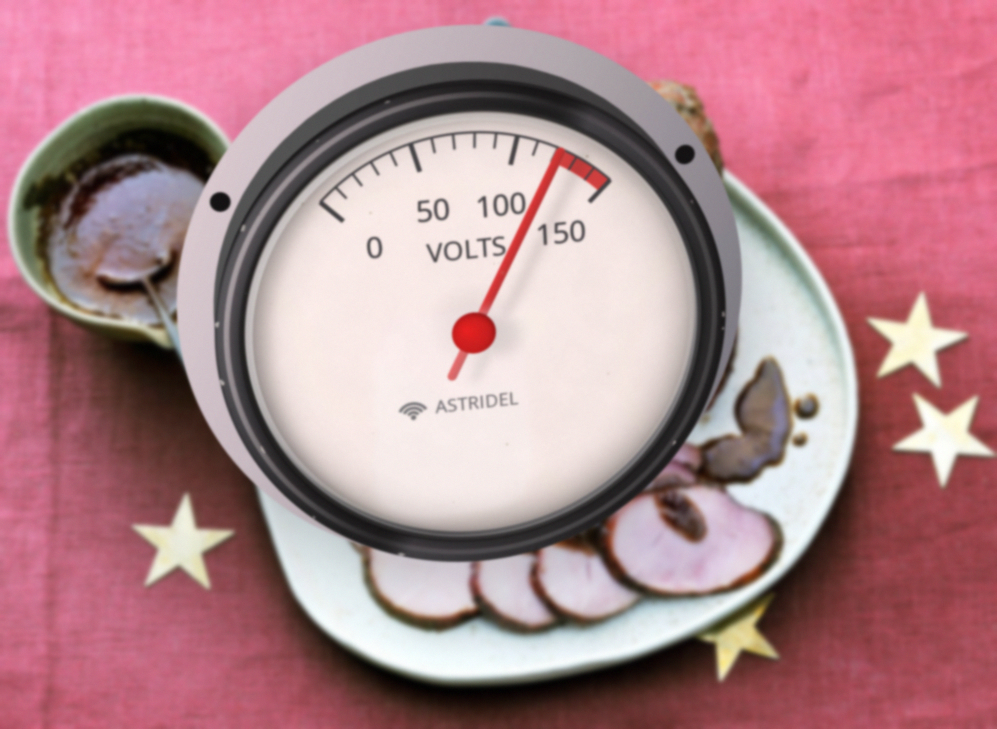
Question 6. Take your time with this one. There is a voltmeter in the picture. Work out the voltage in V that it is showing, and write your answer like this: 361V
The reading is 120V
